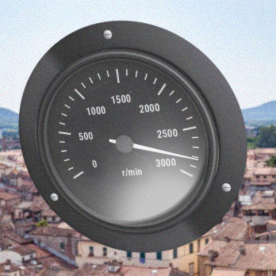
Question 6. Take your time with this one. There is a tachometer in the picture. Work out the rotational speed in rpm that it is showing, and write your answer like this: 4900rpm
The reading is 2800rpm
